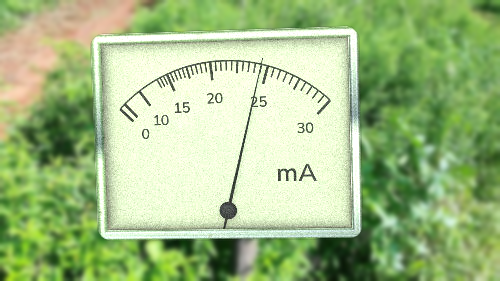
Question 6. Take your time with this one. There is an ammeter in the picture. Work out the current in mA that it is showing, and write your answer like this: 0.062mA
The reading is 24.5mA
